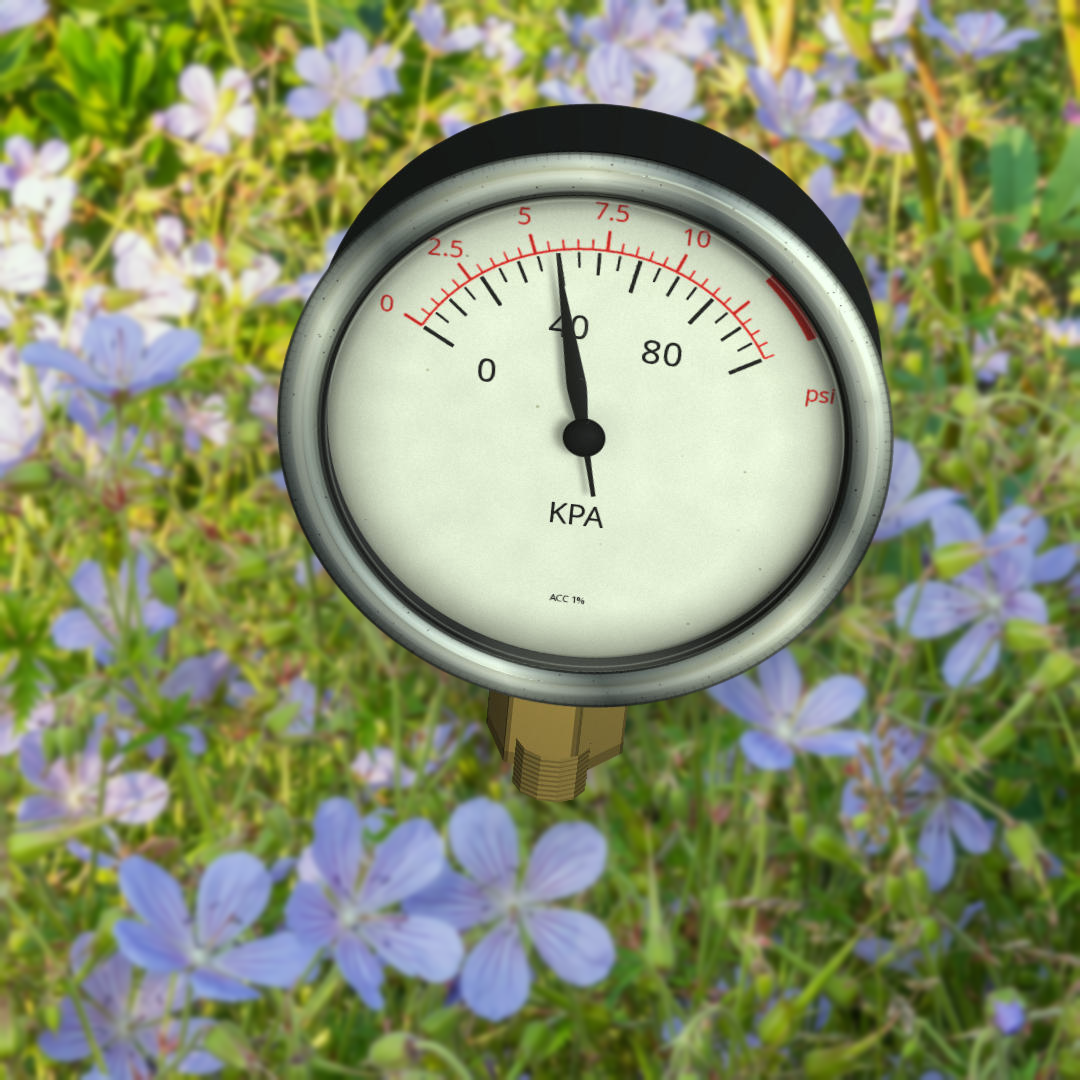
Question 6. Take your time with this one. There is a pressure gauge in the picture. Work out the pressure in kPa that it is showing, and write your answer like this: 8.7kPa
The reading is 40kPa
